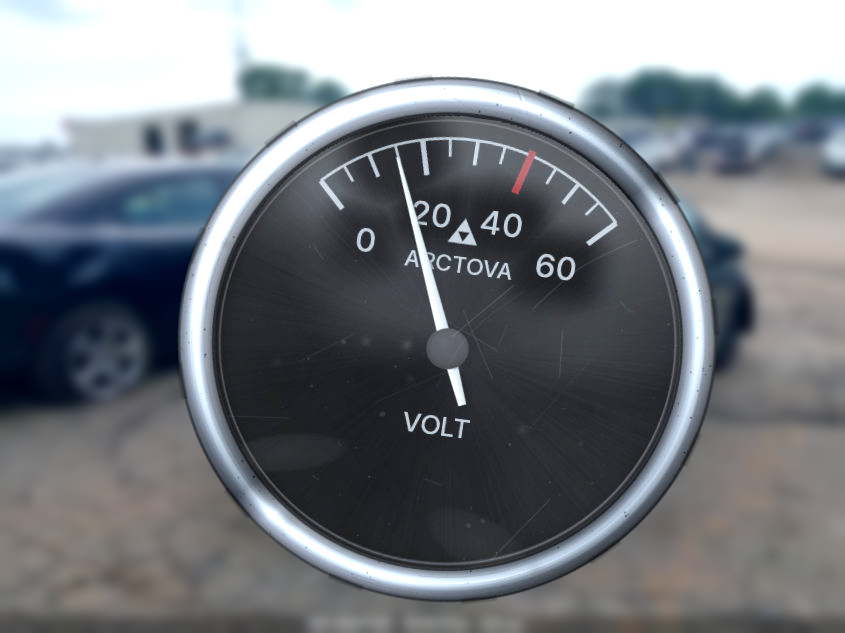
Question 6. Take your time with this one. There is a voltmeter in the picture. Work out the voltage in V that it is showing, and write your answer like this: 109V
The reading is 15V
